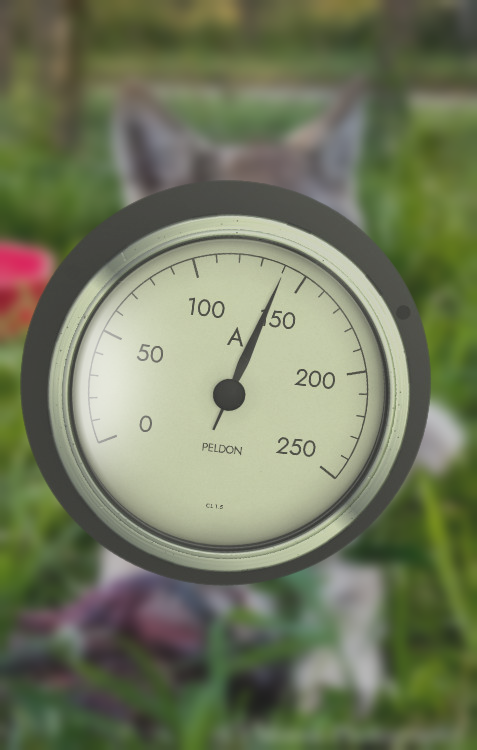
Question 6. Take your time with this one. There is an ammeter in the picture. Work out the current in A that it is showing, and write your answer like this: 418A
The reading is 140A
